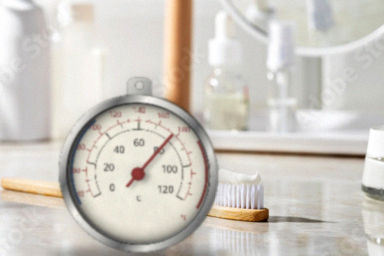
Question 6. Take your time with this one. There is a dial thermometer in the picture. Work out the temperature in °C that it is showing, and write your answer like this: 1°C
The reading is 80°C
